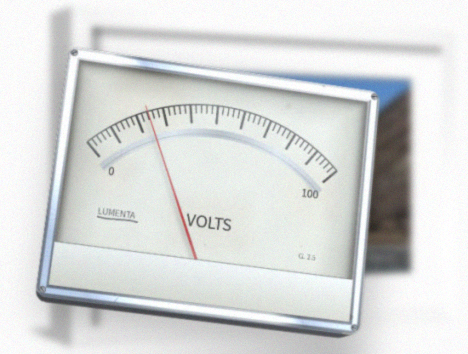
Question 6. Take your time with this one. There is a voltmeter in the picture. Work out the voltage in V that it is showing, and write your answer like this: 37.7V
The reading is 24V
